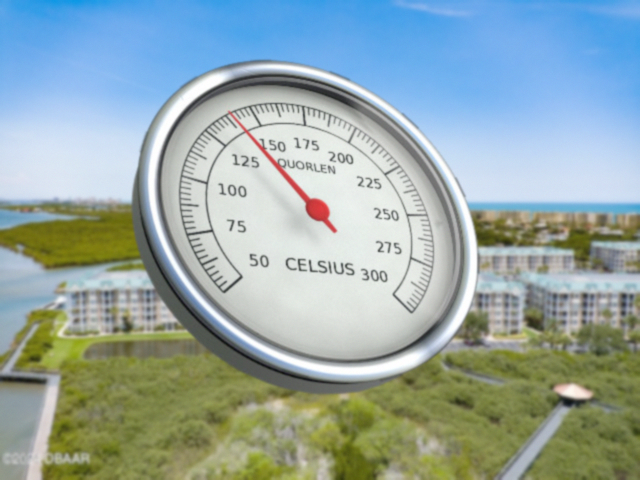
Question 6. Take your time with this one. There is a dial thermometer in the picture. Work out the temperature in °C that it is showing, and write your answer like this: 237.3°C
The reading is 137.5°C
